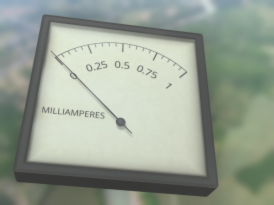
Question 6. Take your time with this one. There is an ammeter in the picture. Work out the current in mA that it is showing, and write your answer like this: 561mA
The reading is 0mA
